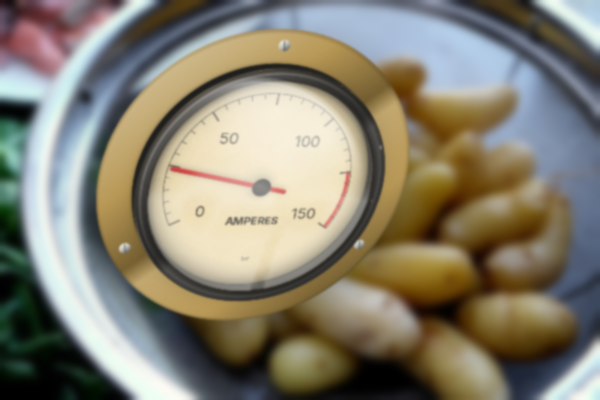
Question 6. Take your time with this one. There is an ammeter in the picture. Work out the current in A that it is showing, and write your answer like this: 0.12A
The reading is 25A
